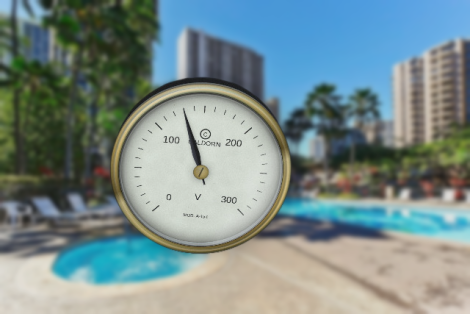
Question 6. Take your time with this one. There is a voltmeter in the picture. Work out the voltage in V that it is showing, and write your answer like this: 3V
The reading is 130V
